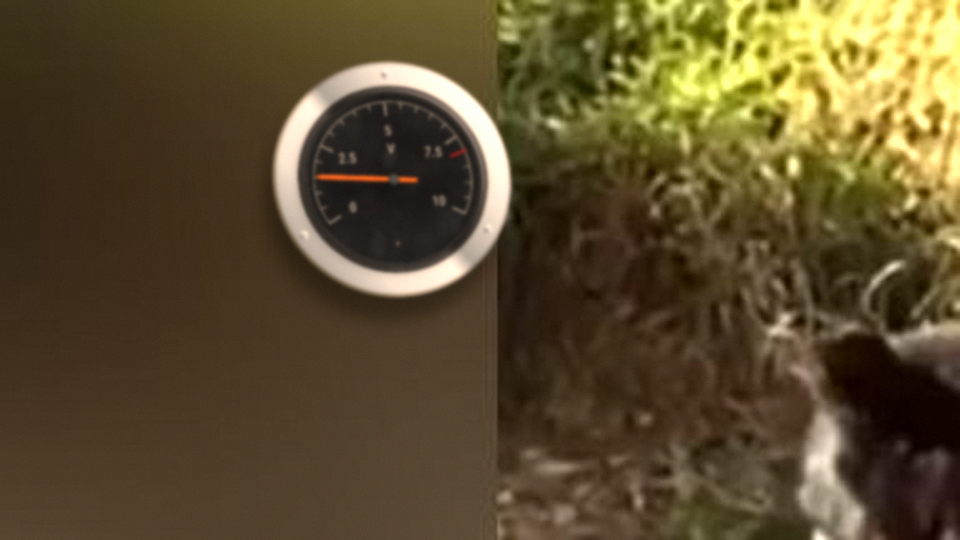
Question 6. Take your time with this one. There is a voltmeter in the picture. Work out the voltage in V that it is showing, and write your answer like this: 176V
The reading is 1.5V
